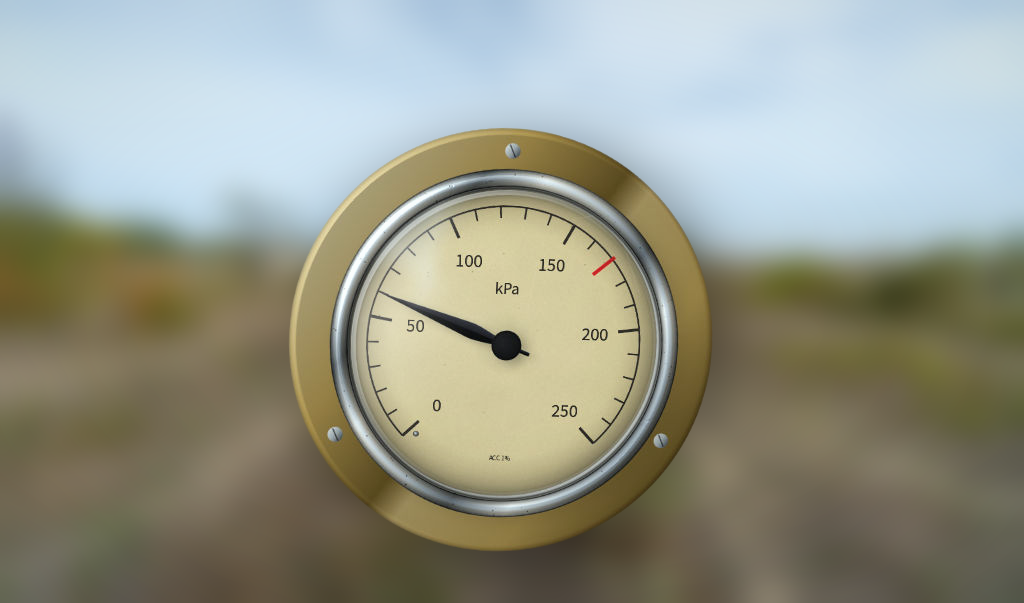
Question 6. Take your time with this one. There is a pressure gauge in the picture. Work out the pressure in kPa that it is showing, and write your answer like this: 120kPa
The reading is 60kPa
